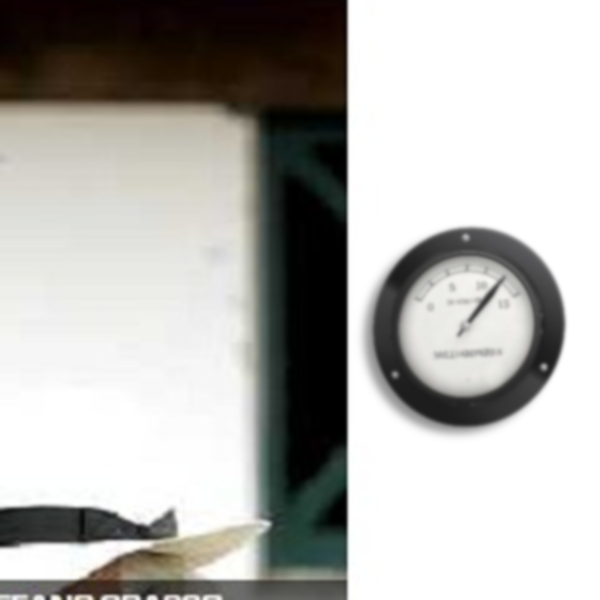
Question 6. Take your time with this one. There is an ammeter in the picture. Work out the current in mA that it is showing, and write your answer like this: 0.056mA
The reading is 12.5mA
